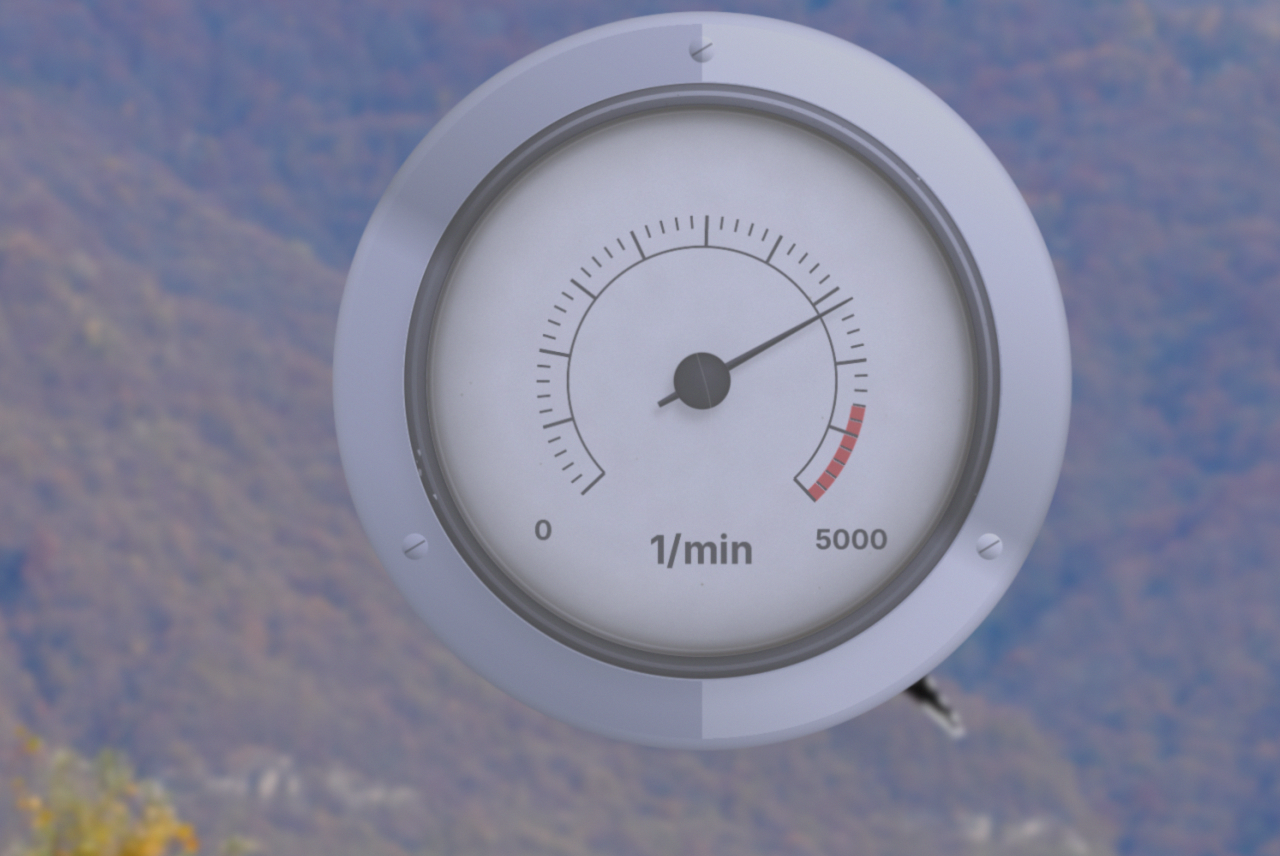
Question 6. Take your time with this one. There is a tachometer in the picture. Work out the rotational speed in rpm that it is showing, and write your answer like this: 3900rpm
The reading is 3600rpm
